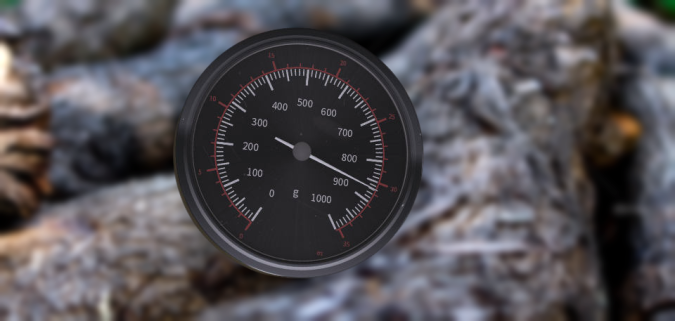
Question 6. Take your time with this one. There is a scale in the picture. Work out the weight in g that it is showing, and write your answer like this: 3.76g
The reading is 870g
